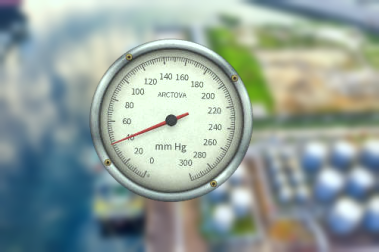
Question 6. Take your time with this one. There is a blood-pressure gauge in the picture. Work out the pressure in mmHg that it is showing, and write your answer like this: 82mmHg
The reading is 40mmHg
